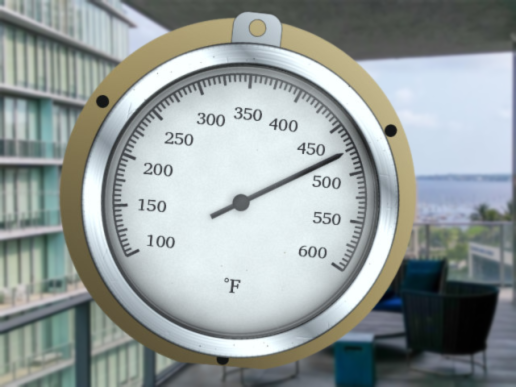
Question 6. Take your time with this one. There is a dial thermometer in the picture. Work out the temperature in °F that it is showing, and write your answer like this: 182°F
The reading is 475°F
